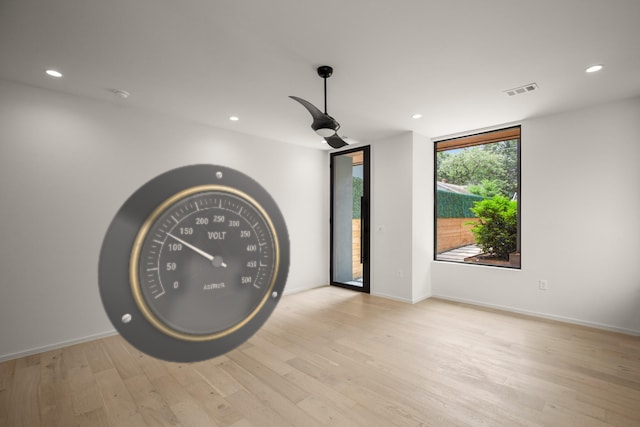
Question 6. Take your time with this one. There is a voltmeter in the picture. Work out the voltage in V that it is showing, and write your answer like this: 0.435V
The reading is 120V
